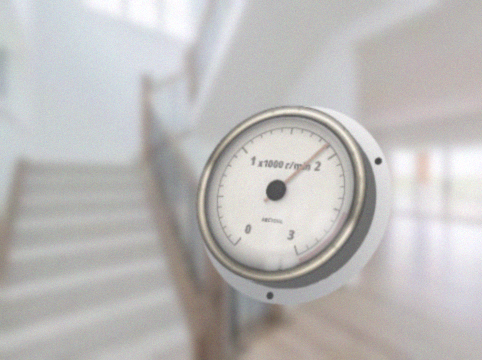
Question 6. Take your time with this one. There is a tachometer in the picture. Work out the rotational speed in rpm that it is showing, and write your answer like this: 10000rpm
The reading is 1900rpm
